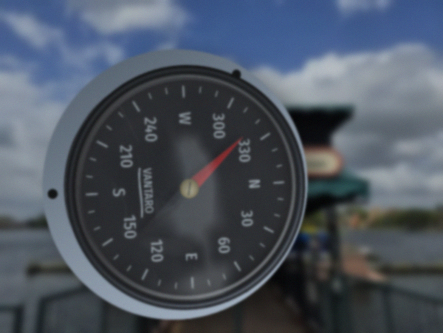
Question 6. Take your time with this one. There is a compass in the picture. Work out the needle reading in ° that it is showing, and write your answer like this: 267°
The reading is 320°
